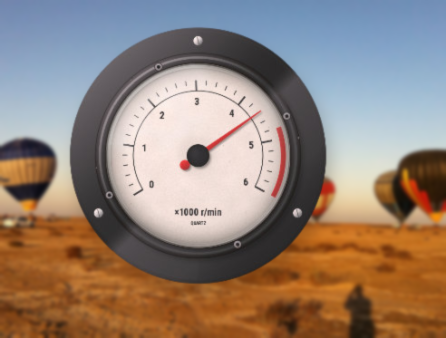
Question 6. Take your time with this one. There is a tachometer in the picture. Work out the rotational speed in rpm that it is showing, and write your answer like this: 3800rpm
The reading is 4400rpm
